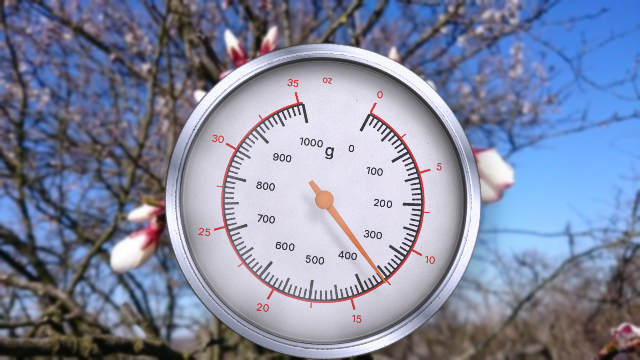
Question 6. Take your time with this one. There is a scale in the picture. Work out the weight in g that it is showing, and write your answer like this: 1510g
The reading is 360g
